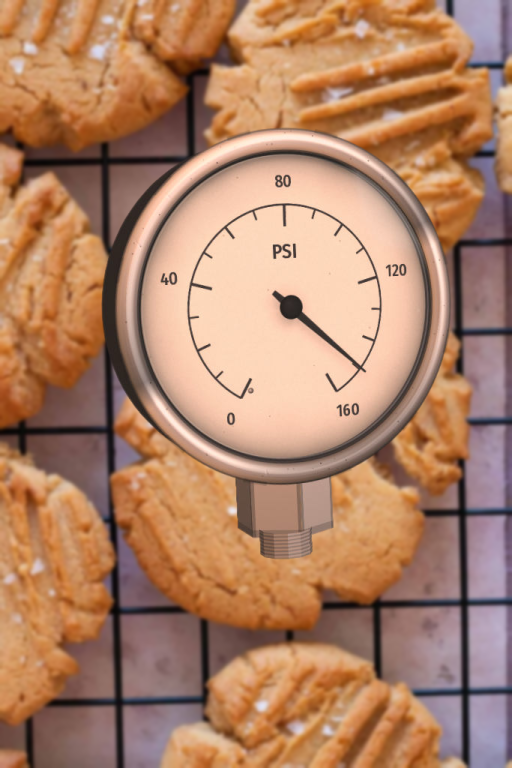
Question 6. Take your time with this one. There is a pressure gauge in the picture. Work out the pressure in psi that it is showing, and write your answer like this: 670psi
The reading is 150psi
